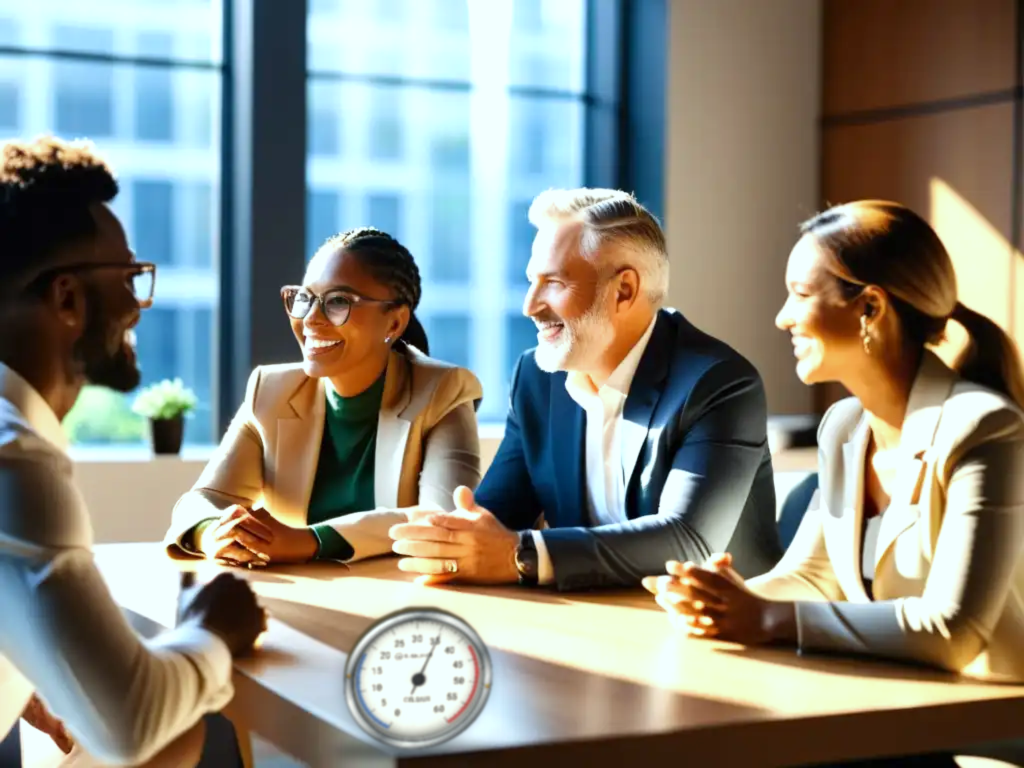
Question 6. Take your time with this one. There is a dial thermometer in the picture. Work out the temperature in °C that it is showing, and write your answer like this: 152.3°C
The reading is 35°C
